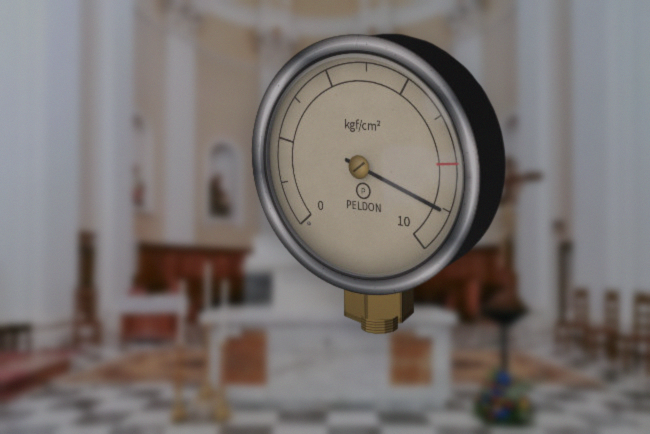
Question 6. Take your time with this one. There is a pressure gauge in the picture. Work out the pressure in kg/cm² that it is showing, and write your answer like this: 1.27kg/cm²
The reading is 9kg/cm²
